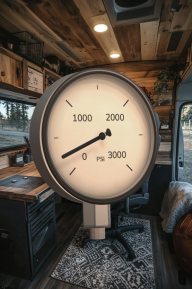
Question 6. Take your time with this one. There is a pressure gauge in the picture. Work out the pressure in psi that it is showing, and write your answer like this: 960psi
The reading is 250psi
